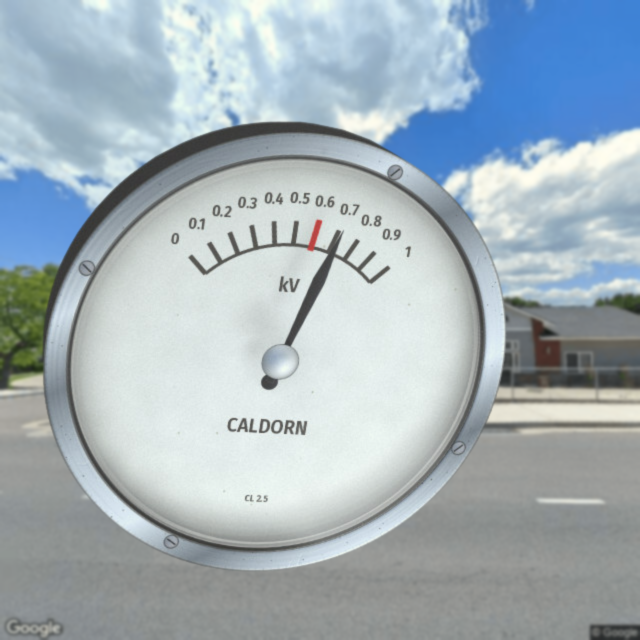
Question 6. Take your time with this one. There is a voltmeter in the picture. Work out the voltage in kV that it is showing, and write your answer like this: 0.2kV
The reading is 0.7kV
